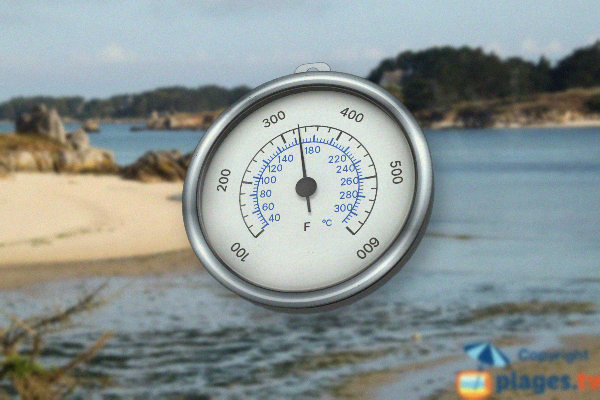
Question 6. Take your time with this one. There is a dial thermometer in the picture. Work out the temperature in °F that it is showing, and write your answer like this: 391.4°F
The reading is 330°F
